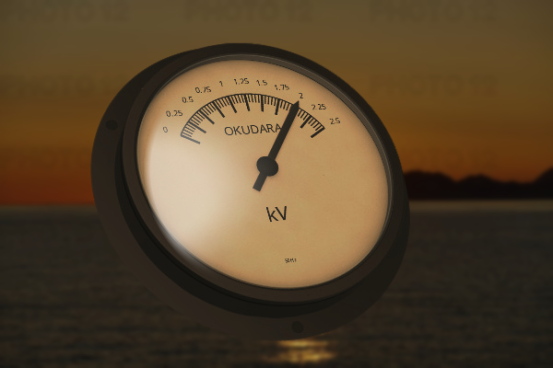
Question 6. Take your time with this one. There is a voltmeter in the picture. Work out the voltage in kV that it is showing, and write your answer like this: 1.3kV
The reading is 2kV
